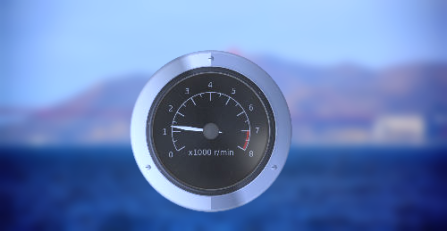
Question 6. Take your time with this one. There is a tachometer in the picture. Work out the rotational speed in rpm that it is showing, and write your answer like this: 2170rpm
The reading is 1250rpm
